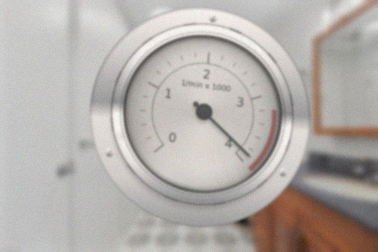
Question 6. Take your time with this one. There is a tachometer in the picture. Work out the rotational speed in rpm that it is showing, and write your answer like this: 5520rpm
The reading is 3900rpm
